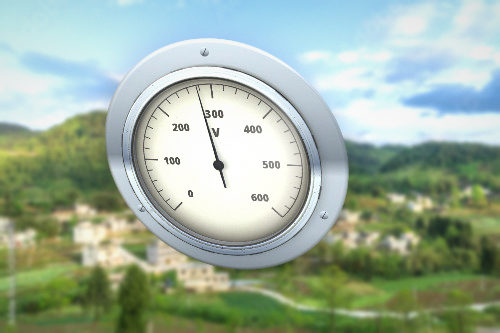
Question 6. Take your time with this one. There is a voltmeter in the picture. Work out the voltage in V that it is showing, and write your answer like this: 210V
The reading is 280V
